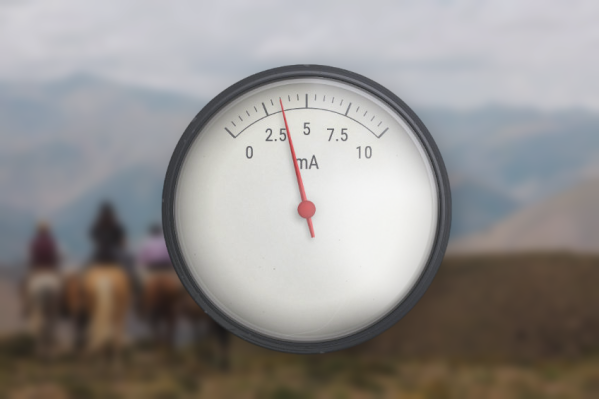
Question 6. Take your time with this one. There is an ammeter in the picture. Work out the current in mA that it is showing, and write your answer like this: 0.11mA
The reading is 3.5mA
